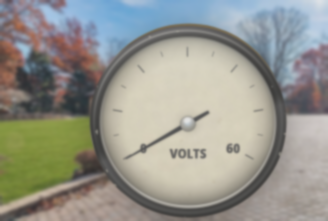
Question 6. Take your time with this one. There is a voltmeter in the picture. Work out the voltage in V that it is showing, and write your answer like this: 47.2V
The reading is 0V
